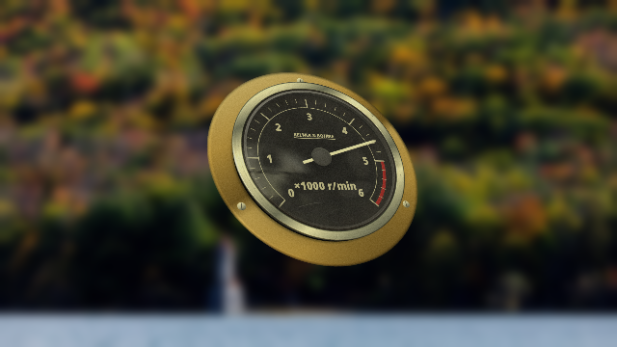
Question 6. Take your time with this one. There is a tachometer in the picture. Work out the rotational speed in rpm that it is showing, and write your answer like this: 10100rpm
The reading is 4600rpm
